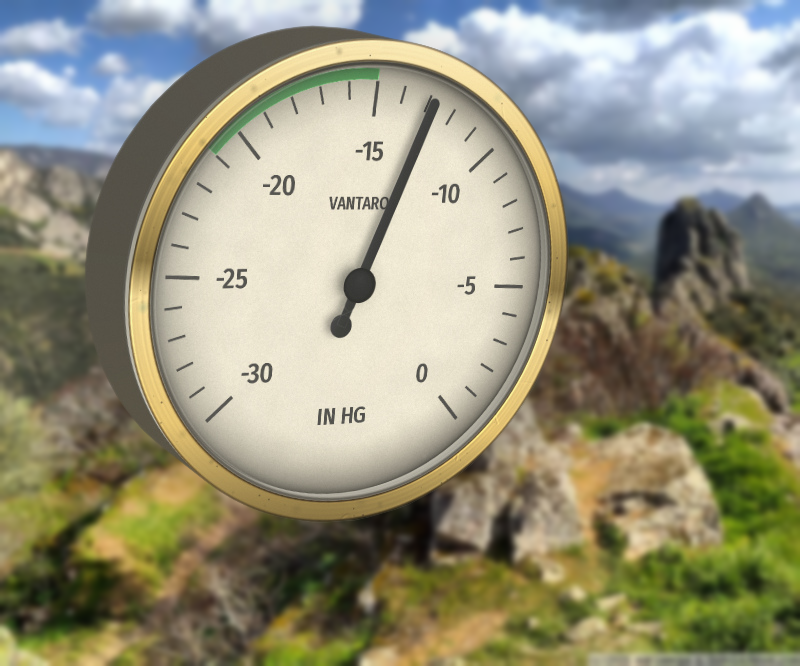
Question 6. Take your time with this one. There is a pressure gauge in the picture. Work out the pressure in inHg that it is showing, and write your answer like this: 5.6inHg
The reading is -13inHg
